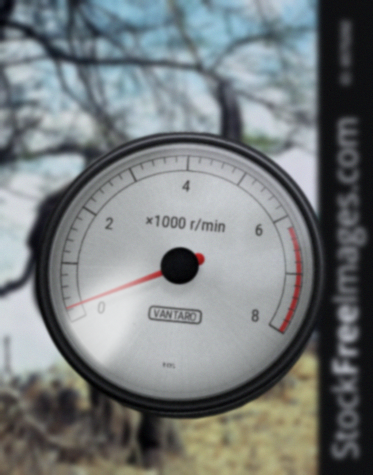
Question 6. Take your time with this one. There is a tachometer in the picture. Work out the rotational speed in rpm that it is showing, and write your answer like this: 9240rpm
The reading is 200rpm
